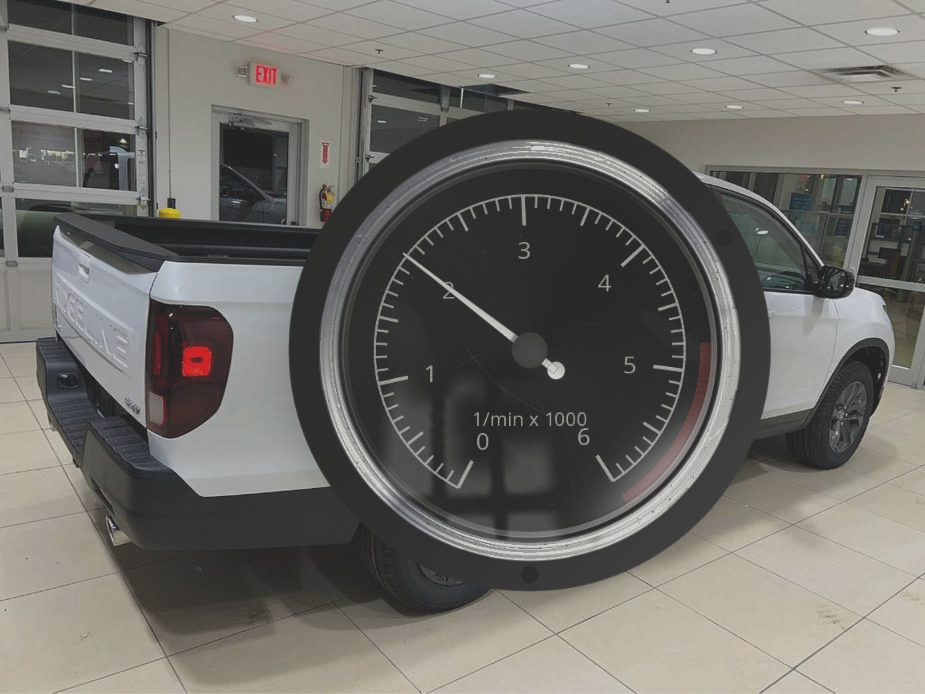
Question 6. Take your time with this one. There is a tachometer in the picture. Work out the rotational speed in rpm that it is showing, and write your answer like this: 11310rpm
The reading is 2000rpm
